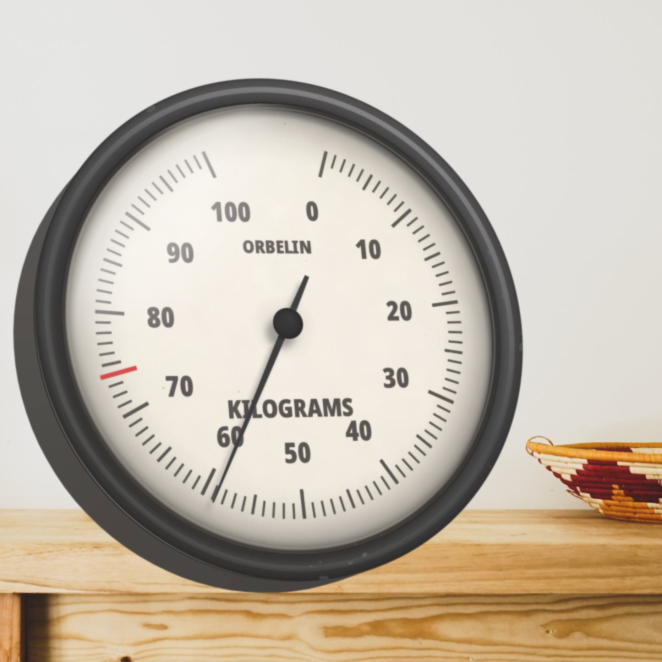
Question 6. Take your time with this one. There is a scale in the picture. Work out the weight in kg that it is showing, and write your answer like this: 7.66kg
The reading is 59kg
